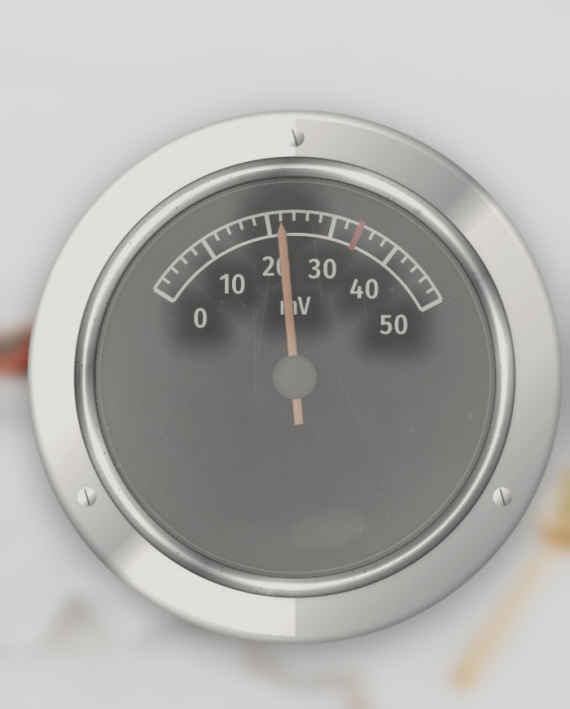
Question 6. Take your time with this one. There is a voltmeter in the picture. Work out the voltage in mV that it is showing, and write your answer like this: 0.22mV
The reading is 22mV
